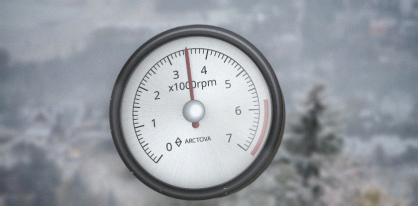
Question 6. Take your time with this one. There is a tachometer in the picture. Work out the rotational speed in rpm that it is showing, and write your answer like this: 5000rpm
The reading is 3500rpm
